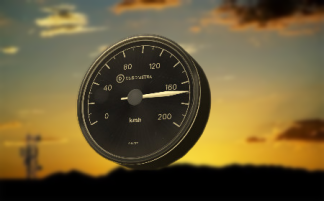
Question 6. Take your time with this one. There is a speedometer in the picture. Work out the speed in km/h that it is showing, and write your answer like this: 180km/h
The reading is 170km/h
